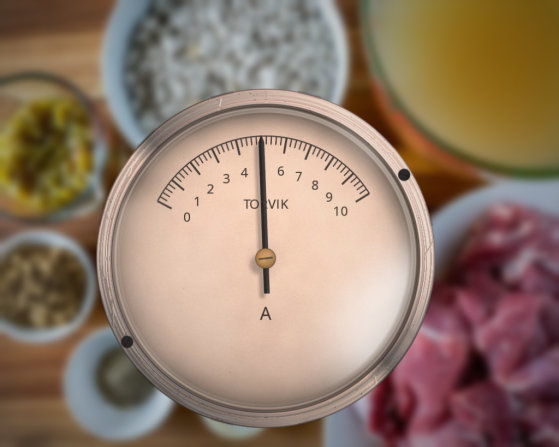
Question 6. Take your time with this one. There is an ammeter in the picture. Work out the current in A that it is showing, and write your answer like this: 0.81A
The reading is 5A
